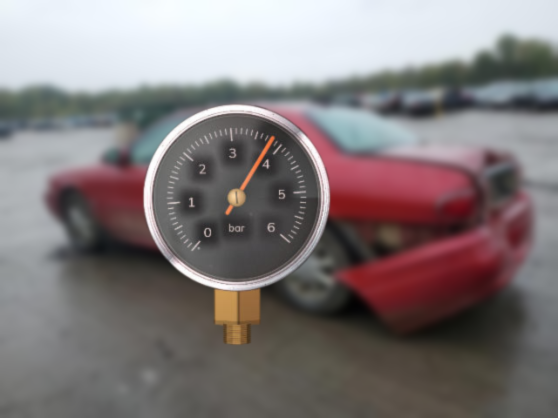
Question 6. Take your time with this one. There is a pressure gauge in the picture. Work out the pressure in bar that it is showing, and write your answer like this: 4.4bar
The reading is 3.8bar
